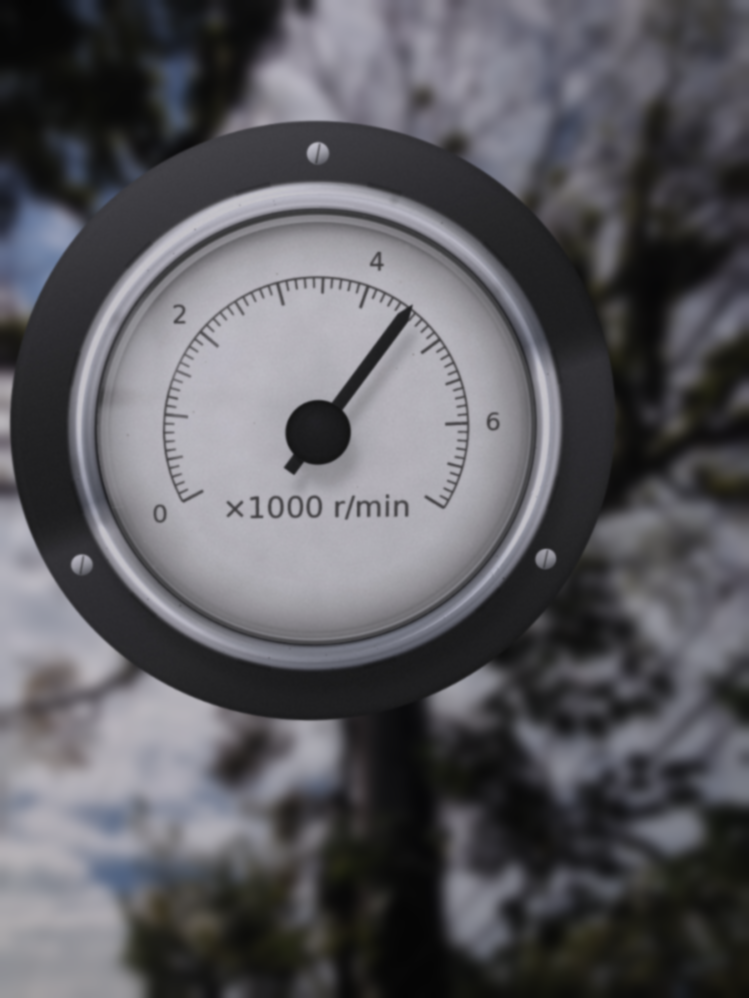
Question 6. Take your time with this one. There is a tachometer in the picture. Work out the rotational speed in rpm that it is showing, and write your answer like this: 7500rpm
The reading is 4500rpm
